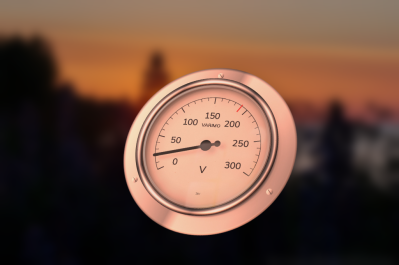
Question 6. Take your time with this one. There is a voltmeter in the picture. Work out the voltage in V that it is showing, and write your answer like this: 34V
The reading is 20V
